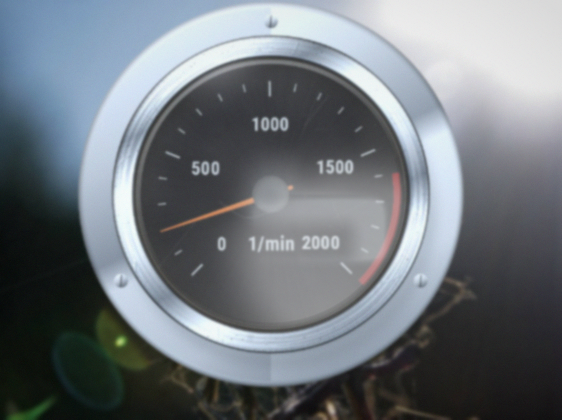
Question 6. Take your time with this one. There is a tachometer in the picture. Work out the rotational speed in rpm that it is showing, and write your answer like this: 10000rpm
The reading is 200rpm
